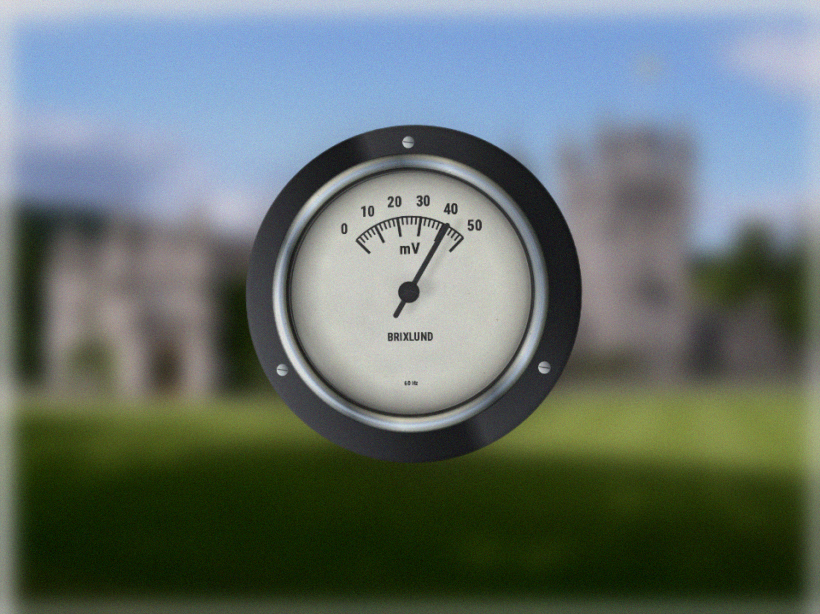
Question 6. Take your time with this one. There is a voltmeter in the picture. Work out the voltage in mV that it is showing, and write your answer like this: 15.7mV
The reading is 42mV
